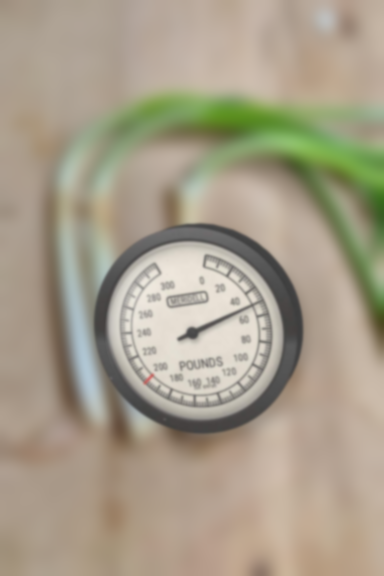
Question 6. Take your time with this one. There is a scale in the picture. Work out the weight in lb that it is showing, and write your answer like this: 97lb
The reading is 50lb
